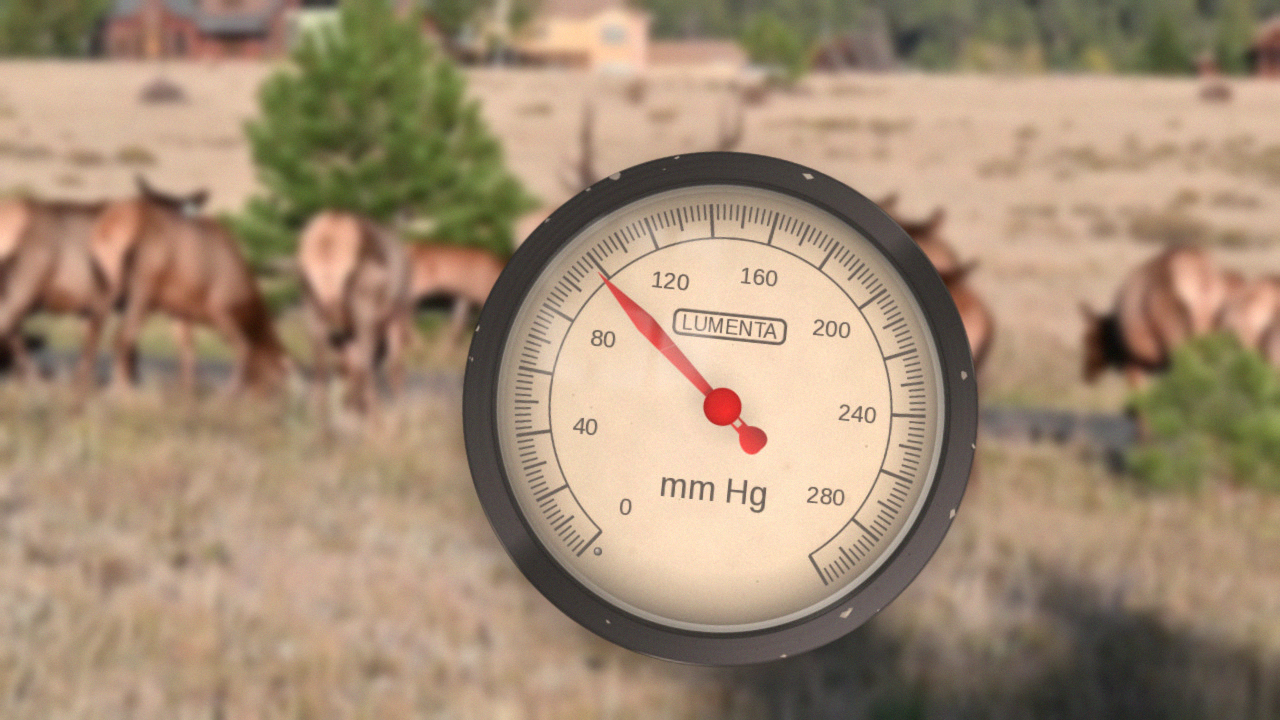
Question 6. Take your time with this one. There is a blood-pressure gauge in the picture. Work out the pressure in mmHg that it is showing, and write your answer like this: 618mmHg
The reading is 98mmHg
